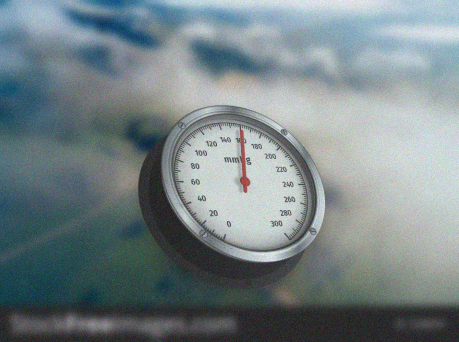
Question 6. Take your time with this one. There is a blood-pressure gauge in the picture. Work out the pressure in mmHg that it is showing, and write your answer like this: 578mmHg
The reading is 160mmHg
